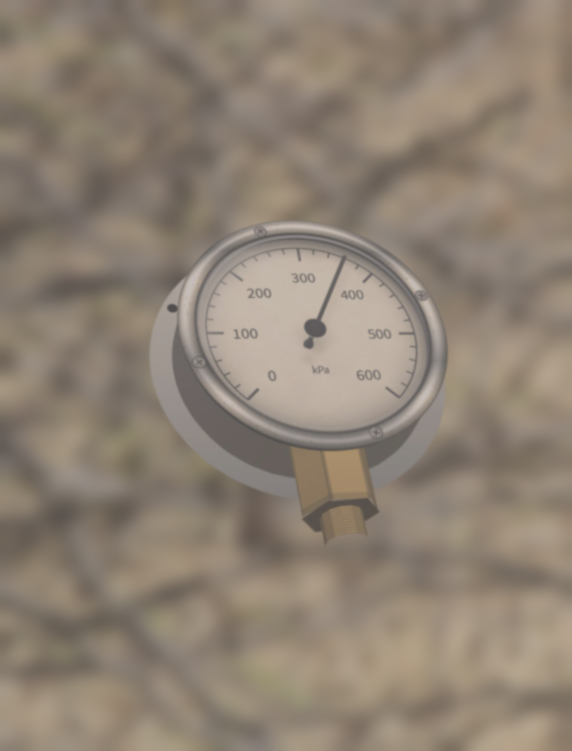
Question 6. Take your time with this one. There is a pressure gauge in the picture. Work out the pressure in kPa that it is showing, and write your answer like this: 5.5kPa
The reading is 360kPa
